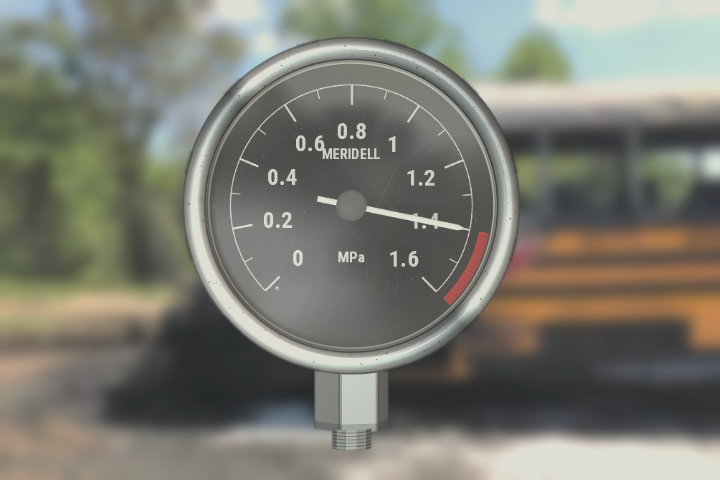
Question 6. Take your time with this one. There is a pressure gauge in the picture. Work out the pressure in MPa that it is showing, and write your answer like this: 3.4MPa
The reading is 1.4MPa
